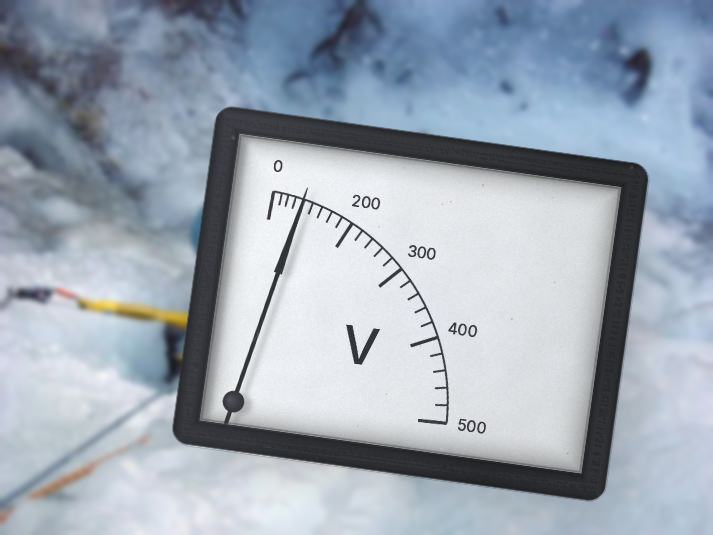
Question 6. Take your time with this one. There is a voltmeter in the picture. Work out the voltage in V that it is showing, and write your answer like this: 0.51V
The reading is 100V
